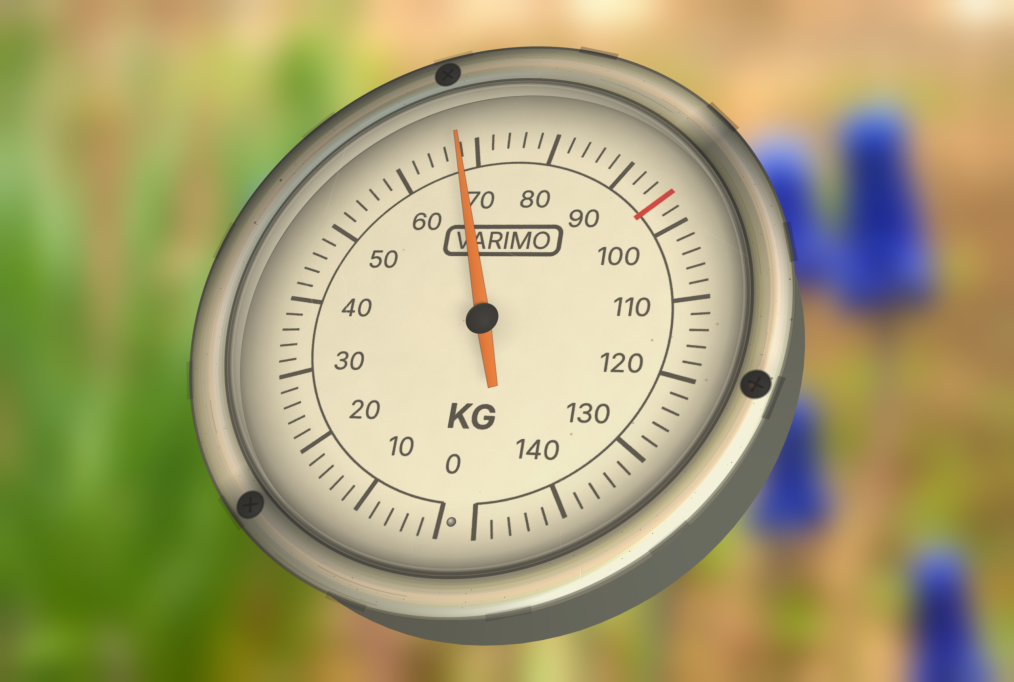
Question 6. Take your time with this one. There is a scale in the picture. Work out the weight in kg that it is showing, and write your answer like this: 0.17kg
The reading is 68kg
